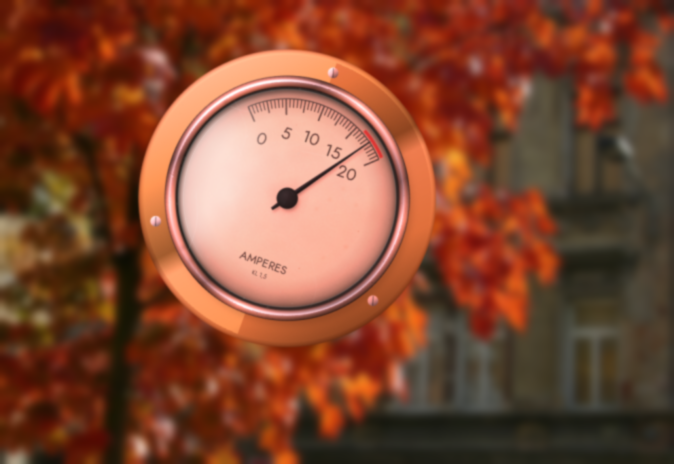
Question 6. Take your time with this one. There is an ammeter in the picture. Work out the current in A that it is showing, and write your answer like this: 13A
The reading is 17.5A
